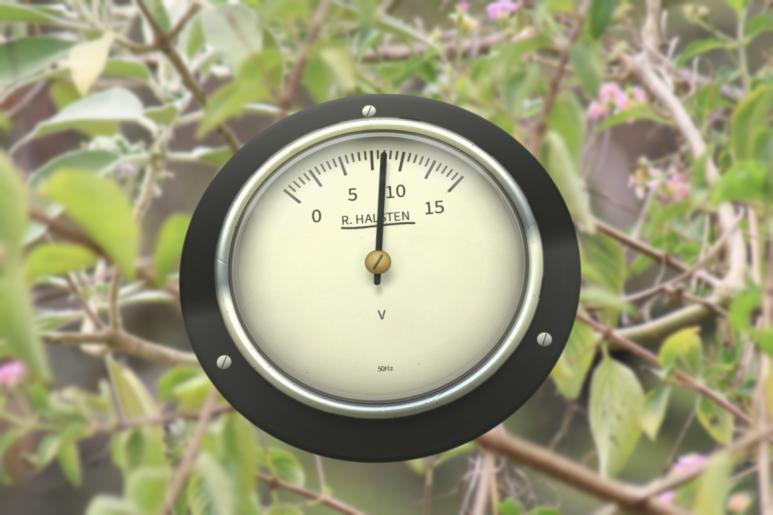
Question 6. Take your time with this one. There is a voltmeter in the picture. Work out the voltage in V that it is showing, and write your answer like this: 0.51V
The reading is 8.5V
